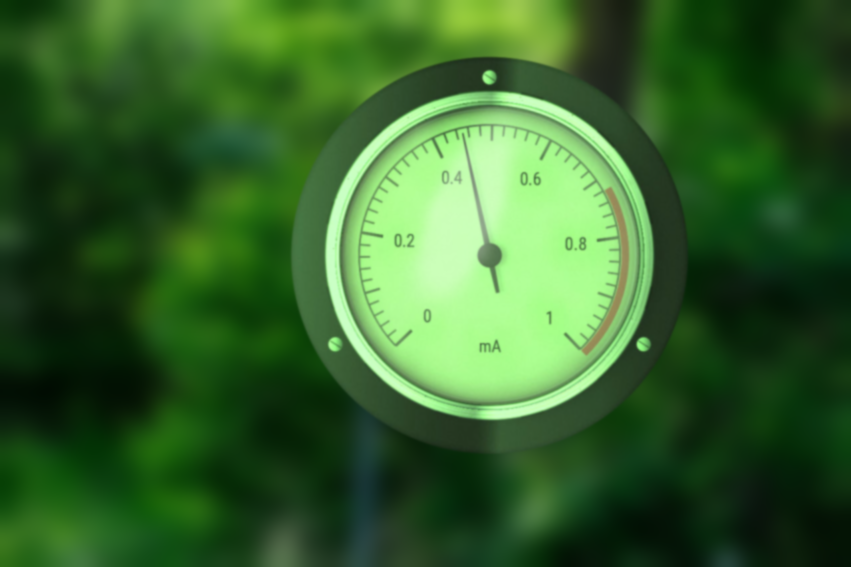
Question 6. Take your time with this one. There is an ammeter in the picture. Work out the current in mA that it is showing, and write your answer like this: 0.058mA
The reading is 0.45mA
